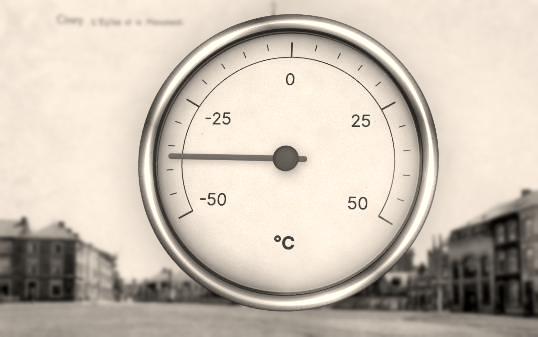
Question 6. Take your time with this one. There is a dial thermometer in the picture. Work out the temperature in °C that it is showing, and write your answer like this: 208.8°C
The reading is -37.5°C
